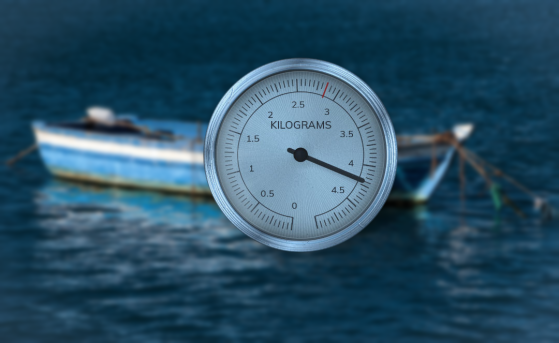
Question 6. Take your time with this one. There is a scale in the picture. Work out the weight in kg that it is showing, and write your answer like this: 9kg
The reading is 4.2kg
